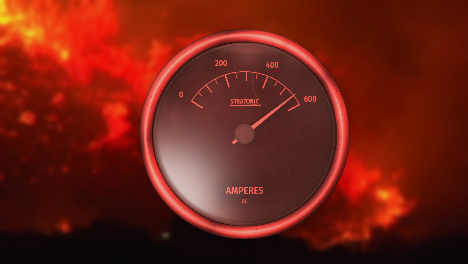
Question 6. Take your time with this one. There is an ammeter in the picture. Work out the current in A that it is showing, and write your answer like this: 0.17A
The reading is 550A
